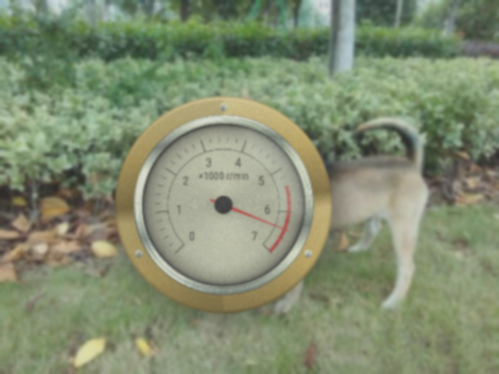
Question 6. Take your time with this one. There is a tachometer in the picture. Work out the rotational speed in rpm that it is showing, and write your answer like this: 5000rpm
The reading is 6400rpm
